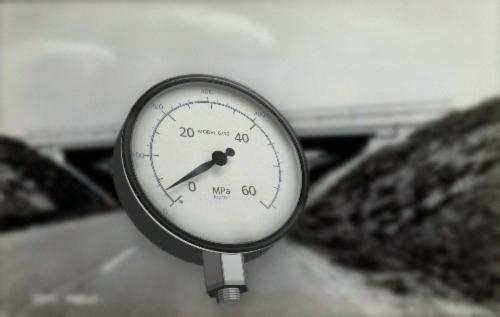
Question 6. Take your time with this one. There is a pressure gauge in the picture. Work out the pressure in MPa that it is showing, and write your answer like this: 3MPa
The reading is 2.5MPa
